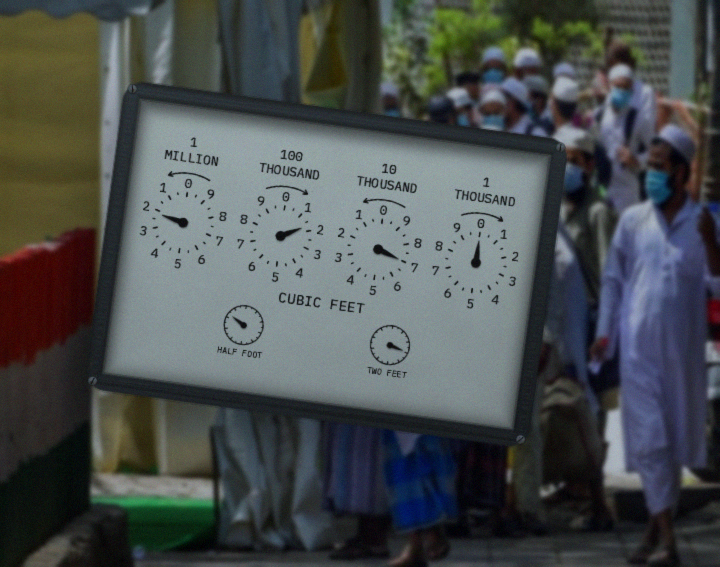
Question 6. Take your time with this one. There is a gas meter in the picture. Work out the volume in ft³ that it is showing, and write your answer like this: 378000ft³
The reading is 217000ft³
